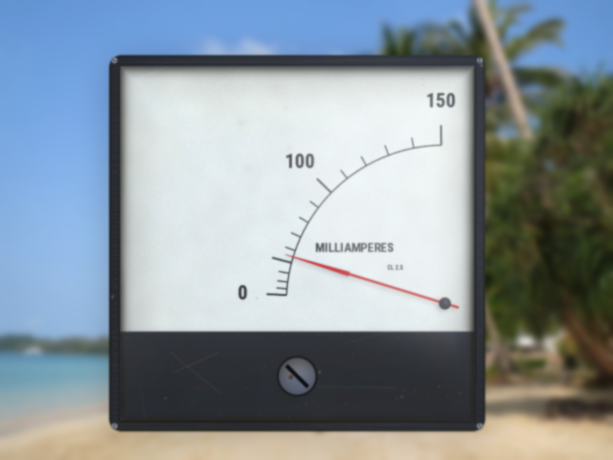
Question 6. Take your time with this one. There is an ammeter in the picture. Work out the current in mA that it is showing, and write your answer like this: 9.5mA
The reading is 55mA
